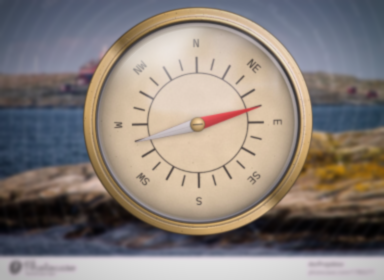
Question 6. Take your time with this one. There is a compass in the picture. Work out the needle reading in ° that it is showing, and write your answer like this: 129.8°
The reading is 75°
